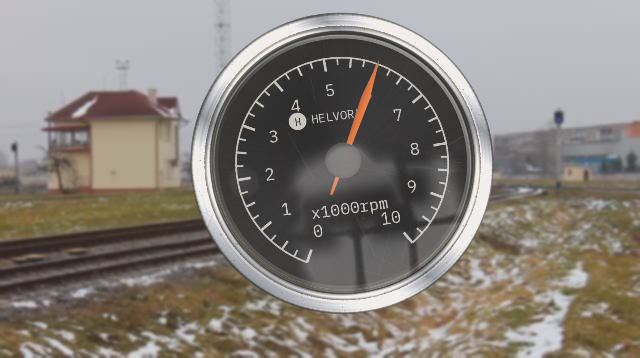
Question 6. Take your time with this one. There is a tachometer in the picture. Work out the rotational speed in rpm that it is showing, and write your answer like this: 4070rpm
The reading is 6000rpm
